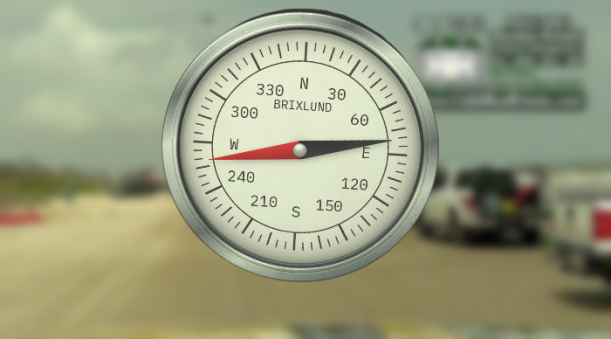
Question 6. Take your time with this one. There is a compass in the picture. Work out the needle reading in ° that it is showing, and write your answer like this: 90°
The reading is 260°
